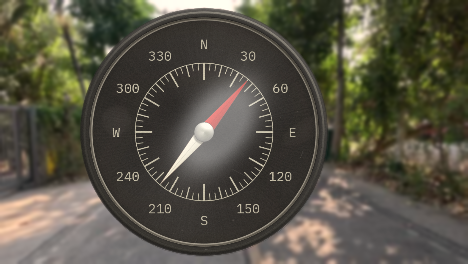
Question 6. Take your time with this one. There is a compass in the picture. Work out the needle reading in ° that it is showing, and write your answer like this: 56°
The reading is 40°
